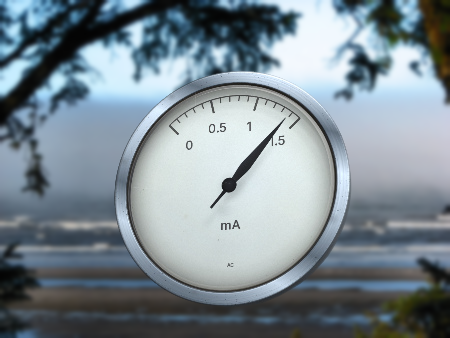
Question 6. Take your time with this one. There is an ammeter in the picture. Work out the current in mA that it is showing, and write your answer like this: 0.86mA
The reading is 1.4mA
